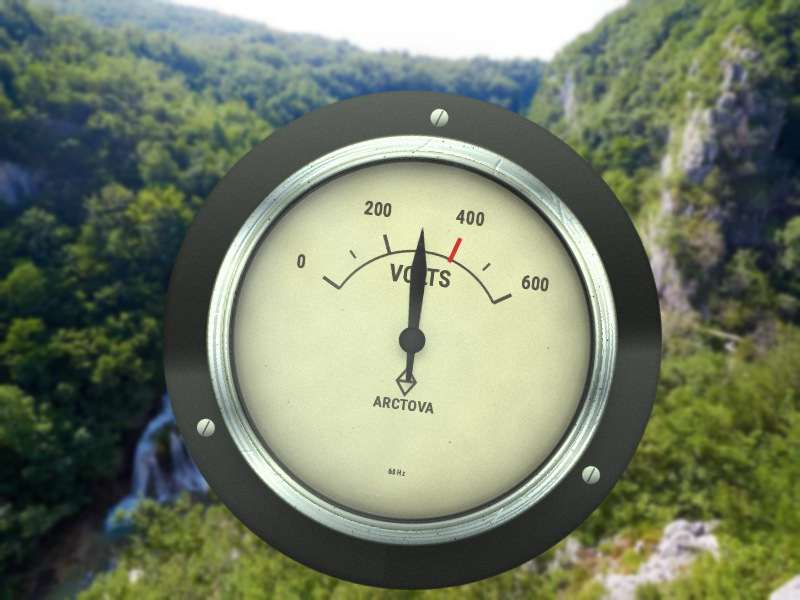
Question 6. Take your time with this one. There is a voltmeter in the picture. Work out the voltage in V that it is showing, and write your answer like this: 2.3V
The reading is 300V
